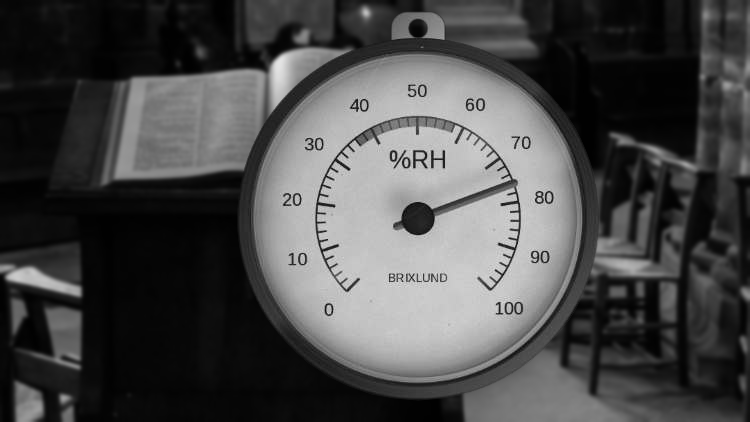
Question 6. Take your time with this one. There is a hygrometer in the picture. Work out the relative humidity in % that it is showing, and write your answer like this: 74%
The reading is 76%
